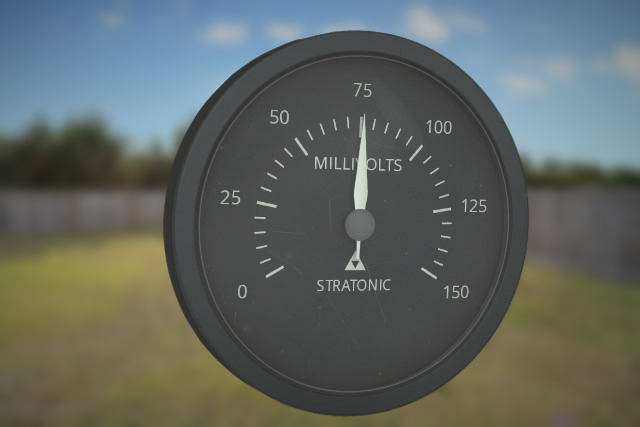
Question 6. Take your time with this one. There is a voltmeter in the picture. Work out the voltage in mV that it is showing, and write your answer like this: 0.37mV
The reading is 75mV
